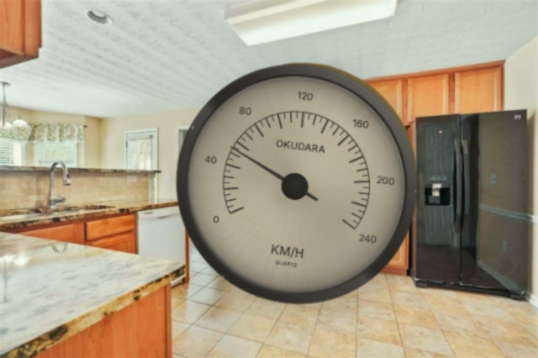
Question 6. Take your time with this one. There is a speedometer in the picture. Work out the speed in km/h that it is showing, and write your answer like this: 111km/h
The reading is 55km/h
